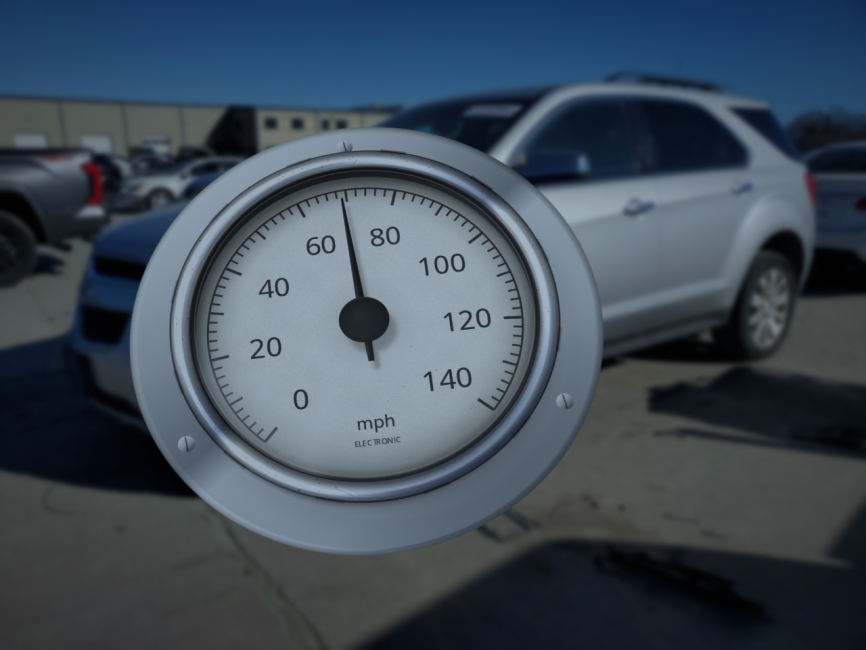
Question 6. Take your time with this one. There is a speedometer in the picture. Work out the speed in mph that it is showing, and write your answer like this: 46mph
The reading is 69mph
